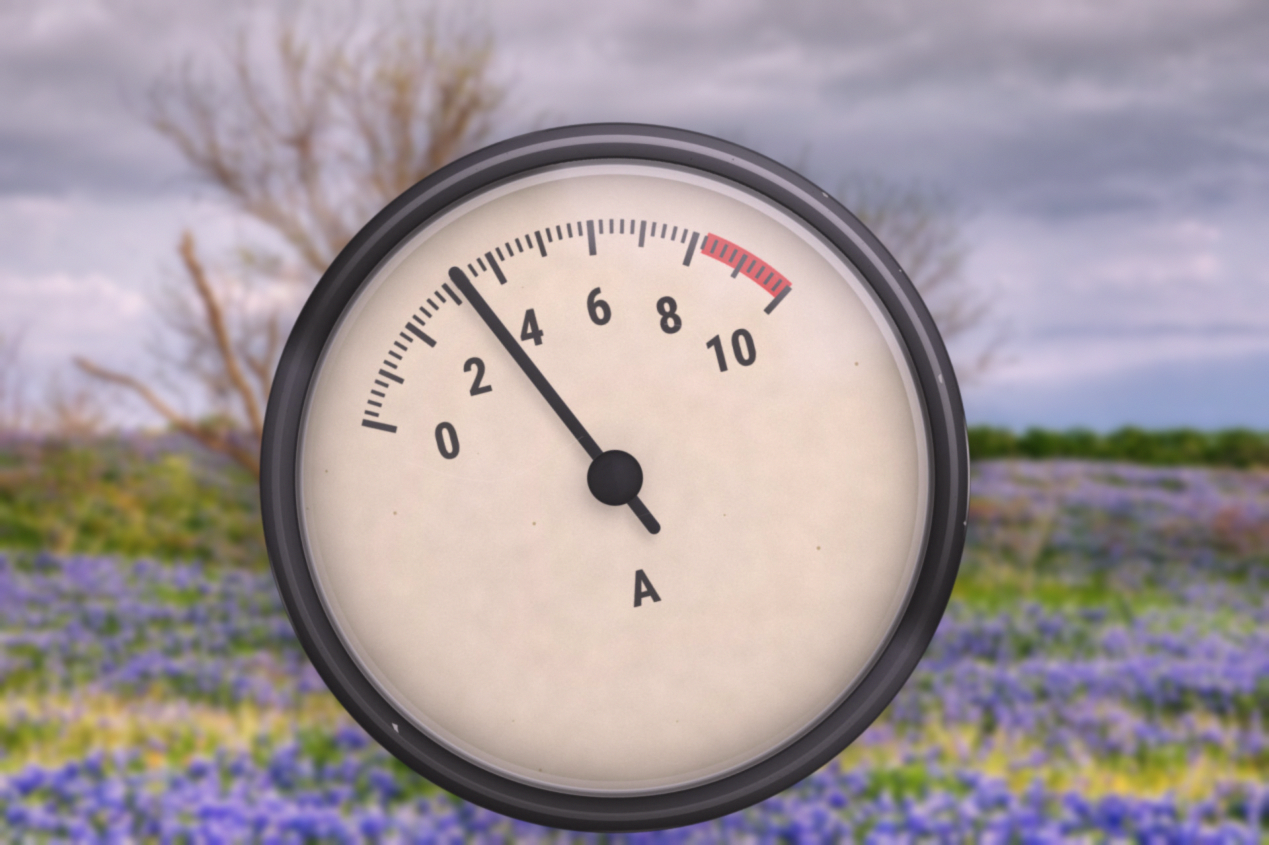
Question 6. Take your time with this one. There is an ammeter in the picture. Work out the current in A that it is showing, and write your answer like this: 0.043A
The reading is 3.3A
